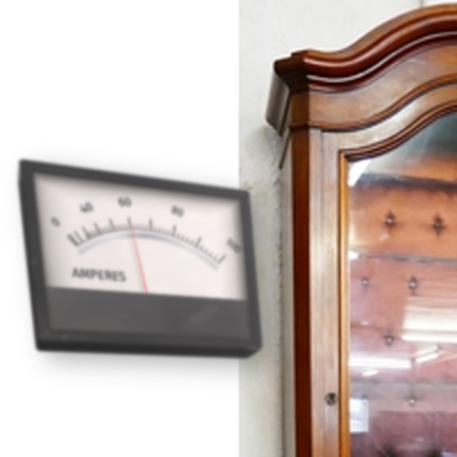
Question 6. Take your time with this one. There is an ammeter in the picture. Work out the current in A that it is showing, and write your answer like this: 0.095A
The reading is 60A
